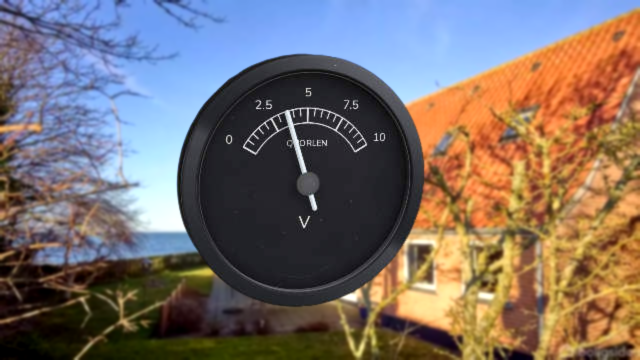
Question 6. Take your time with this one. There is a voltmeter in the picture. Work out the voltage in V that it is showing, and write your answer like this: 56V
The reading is 3.5V
